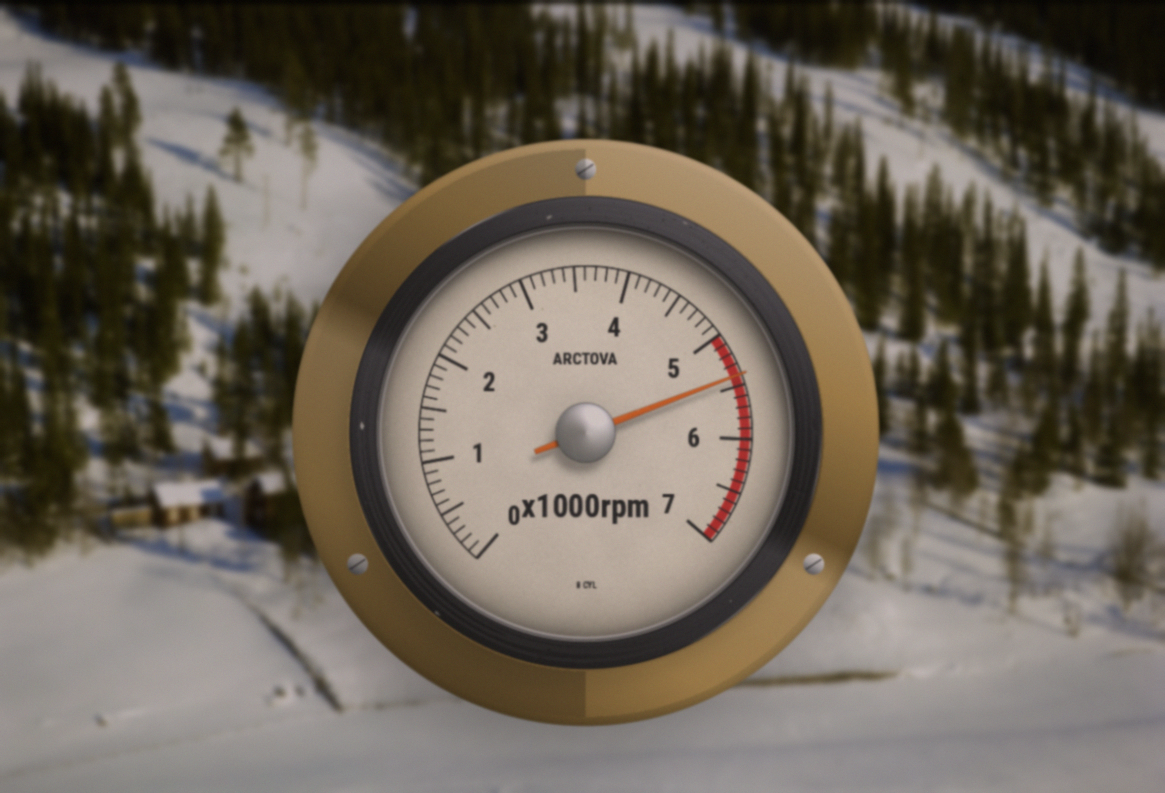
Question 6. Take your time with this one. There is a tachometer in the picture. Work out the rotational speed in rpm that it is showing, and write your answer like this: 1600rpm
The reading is 5400rpm
